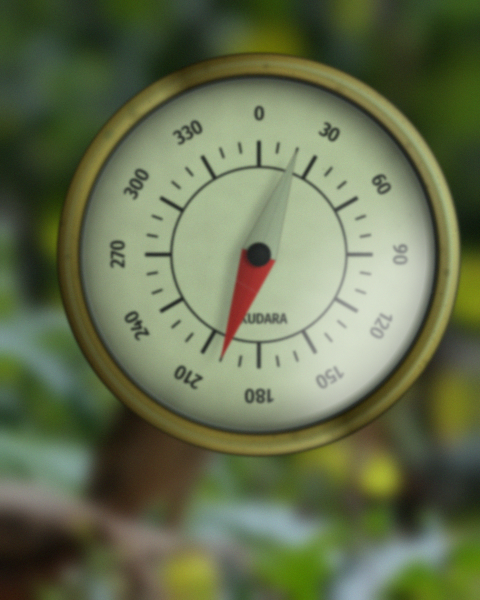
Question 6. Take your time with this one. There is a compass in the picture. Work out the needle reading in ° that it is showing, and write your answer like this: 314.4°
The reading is 200°
